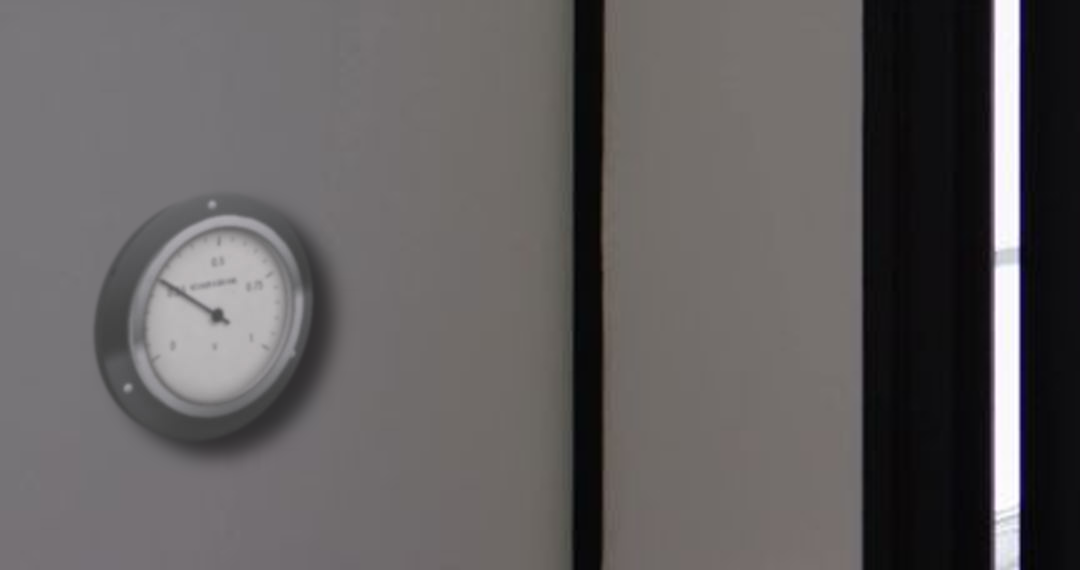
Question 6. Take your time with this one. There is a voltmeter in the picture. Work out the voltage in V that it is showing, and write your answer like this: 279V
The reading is 0.25V
